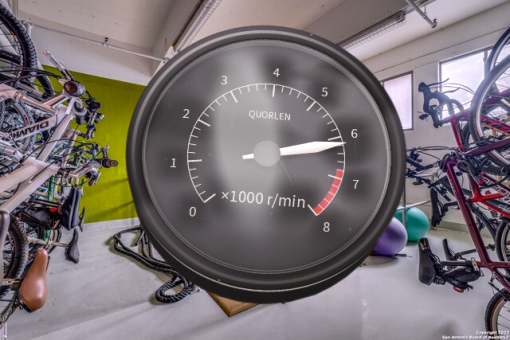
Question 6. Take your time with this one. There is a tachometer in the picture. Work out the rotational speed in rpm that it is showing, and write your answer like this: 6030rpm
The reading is 6200rpm
